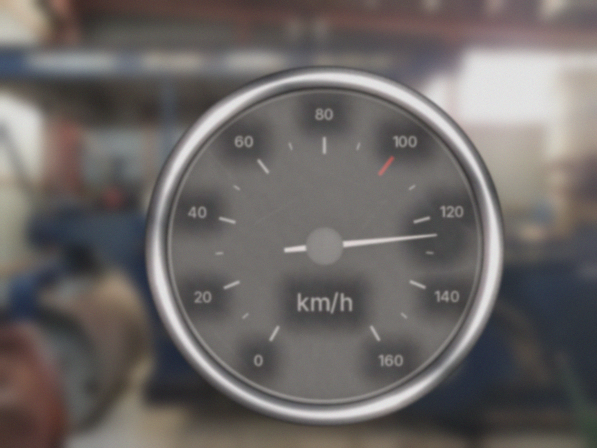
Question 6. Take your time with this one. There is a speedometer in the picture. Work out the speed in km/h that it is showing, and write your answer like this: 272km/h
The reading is 125km/h
